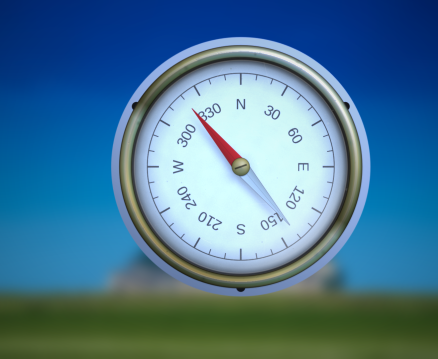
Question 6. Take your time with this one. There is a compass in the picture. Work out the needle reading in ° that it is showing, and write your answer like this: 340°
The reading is 320°
